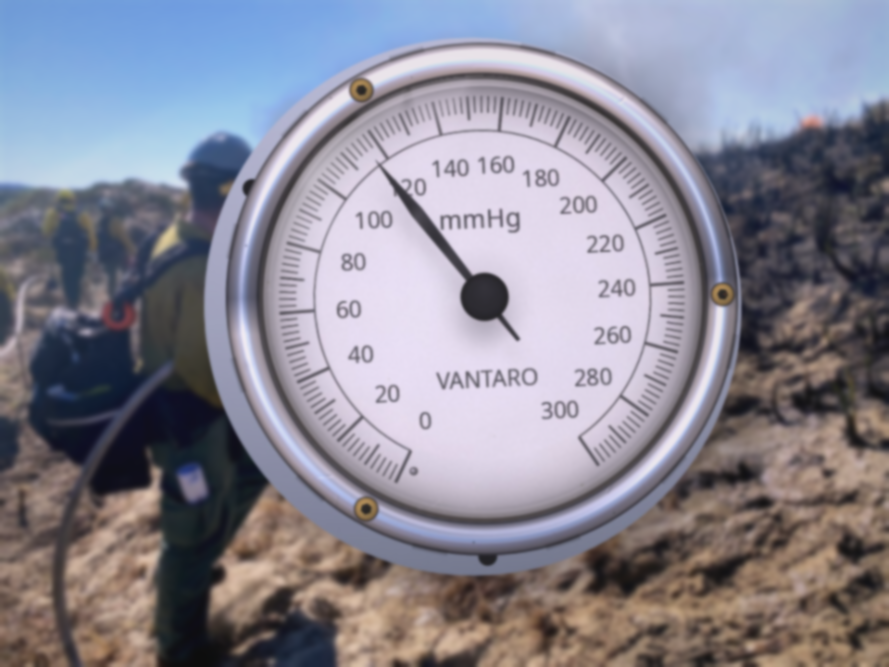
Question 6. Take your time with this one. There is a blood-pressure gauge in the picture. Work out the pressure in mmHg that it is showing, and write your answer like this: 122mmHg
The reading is 116mmHg
